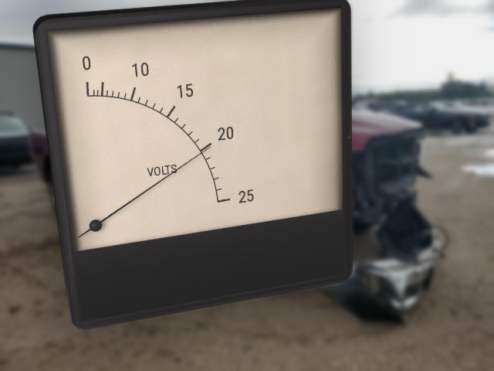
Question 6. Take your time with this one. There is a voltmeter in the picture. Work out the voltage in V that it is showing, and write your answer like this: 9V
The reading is 20V
